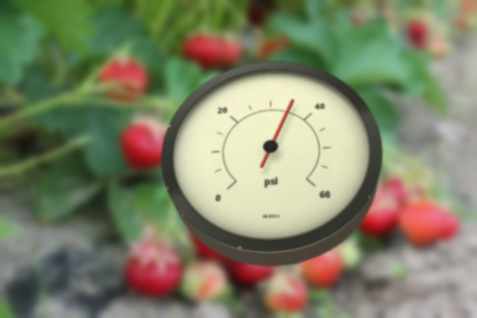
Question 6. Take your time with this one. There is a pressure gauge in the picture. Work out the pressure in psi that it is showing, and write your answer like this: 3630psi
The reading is 35psi
